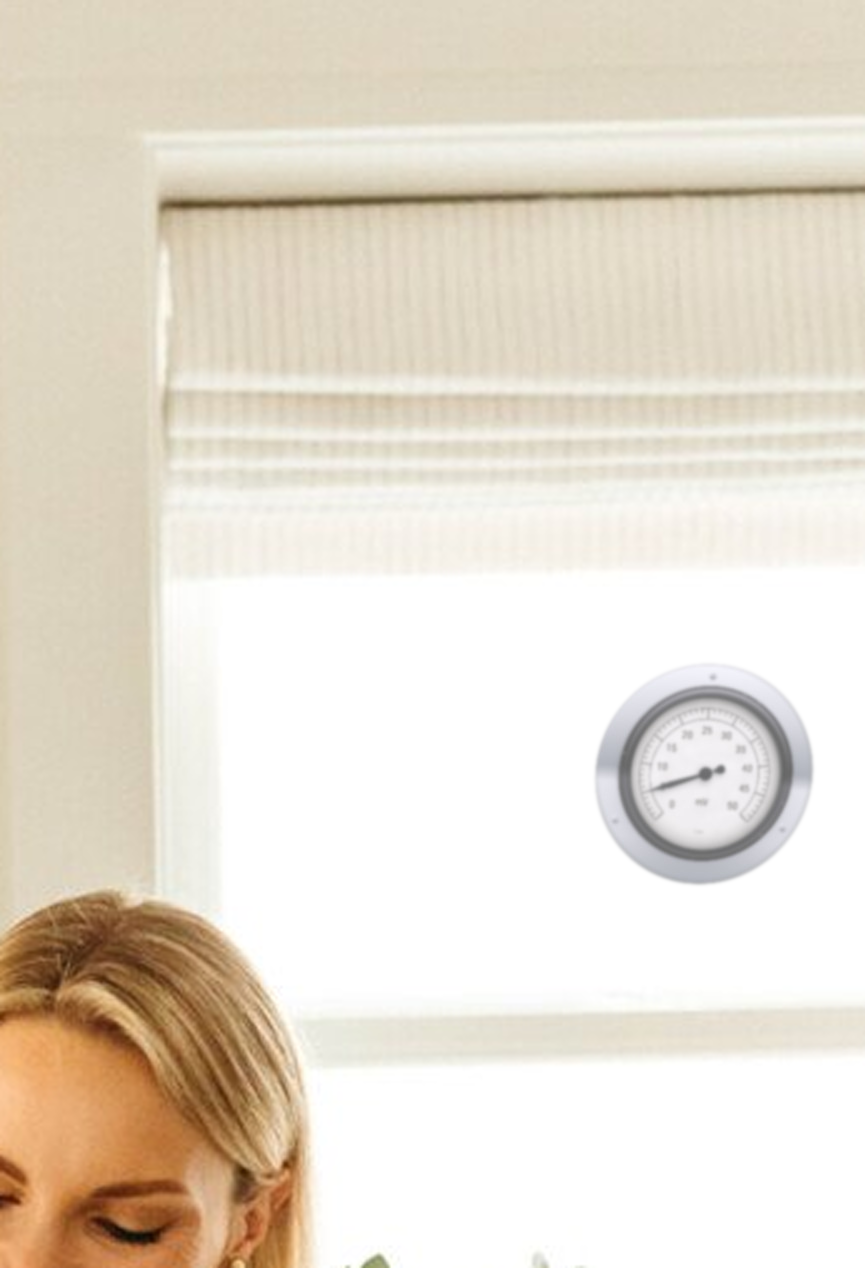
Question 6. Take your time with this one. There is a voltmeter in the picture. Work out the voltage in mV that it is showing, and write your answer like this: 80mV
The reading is 5mV
